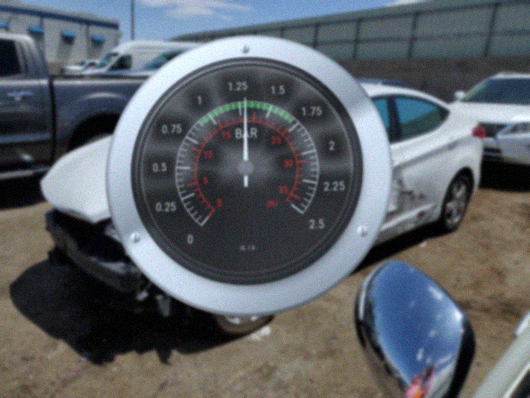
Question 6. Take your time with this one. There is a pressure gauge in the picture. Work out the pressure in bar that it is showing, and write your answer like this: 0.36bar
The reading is 1.3bar
